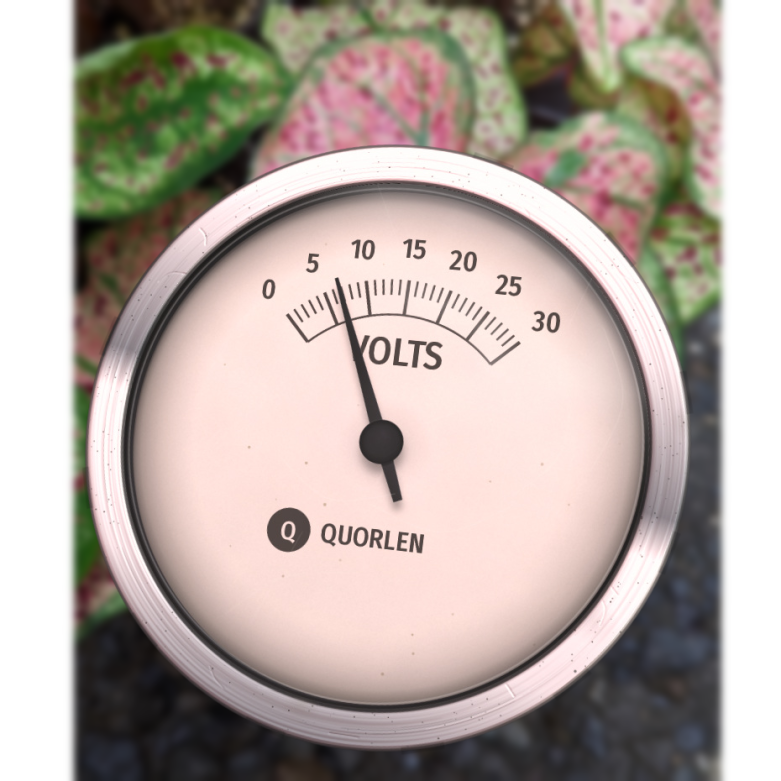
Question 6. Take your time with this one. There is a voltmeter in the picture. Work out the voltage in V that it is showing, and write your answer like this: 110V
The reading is 7V
